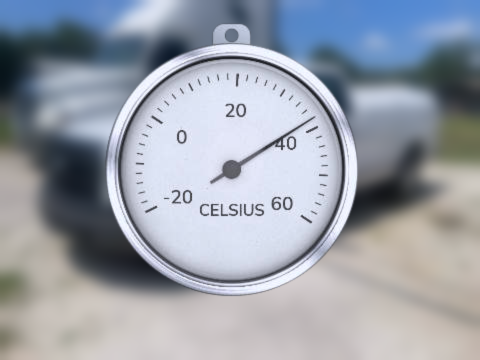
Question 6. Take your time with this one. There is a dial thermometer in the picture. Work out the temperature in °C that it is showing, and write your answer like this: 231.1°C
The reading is 38°C
